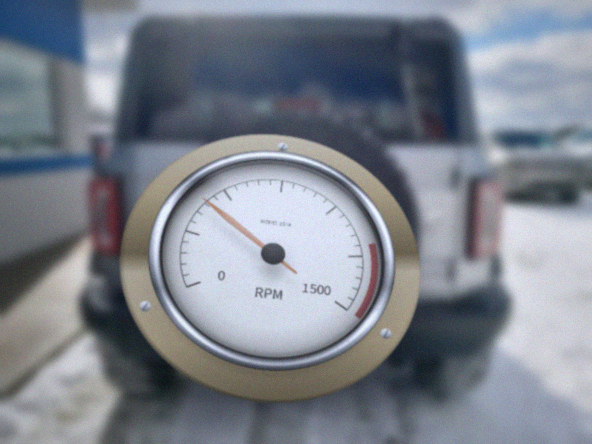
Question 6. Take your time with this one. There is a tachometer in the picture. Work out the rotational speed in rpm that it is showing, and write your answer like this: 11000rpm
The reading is 400rpm
